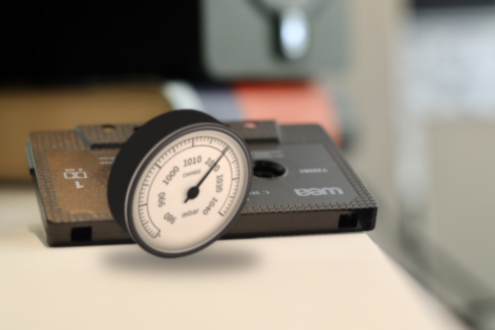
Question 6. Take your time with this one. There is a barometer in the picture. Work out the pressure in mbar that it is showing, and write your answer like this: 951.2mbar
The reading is 1020mbar
